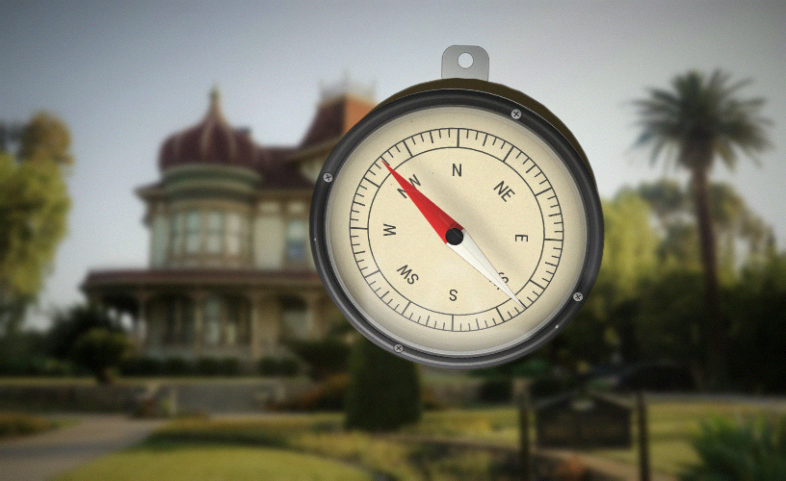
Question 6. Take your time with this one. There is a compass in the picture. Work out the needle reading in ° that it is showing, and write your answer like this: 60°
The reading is 315°
